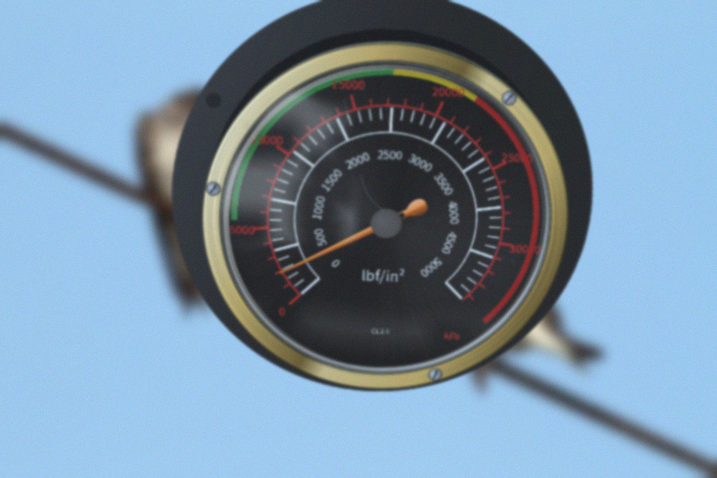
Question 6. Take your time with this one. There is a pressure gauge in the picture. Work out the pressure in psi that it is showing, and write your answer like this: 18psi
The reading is 300psi
